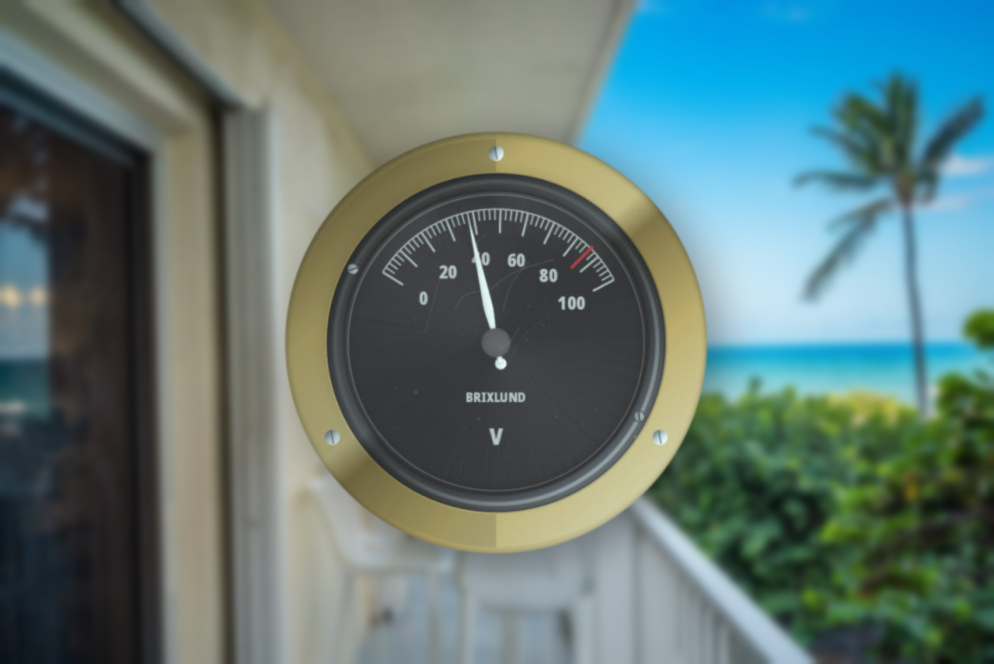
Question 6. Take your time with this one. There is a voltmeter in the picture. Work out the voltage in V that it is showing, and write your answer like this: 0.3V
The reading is 38V
